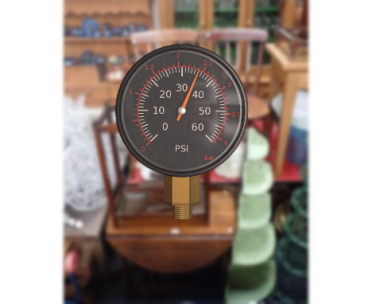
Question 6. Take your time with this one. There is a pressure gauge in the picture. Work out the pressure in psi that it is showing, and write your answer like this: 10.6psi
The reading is 35psi
